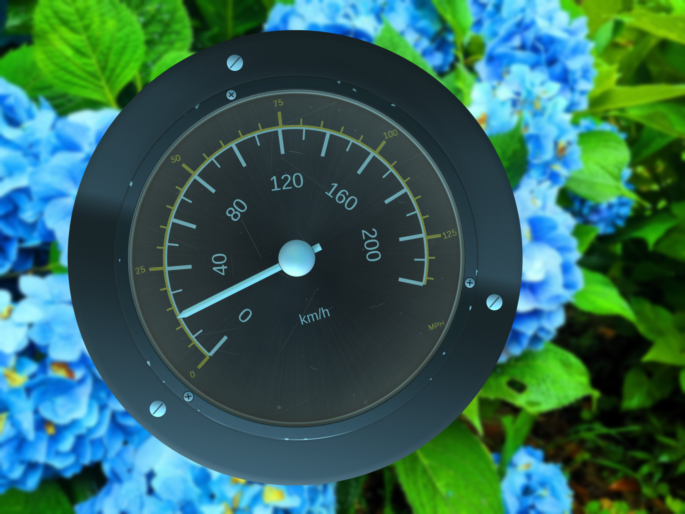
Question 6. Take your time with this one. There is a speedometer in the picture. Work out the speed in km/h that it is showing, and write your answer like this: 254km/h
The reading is 20km/h
